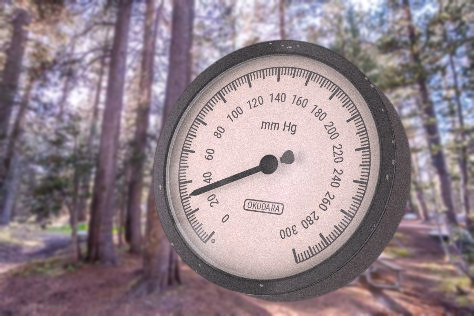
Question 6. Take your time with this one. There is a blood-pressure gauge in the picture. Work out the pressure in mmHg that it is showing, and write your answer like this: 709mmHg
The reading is 30mmHg
